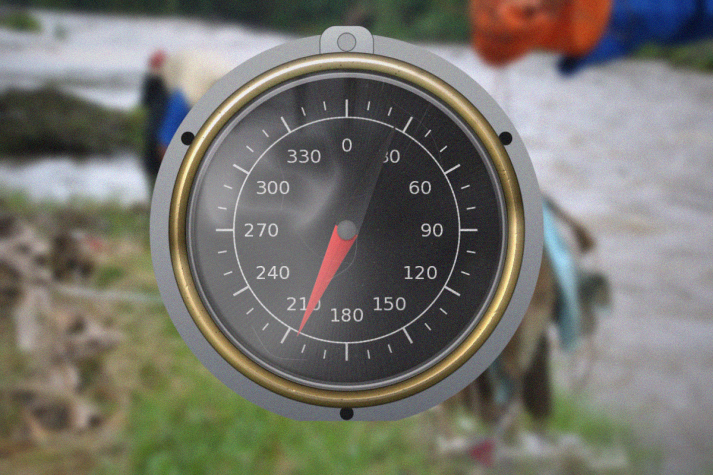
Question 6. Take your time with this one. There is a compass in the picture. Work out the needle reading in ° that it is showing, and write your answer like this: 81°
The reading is 205°
